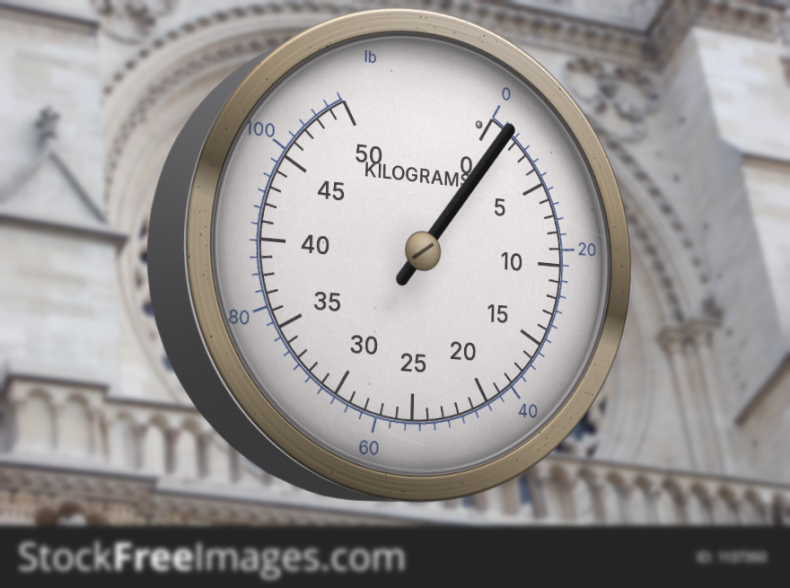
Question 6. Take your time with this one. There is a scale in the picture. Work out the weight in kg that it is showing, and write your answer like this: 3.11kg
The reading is 1kg
